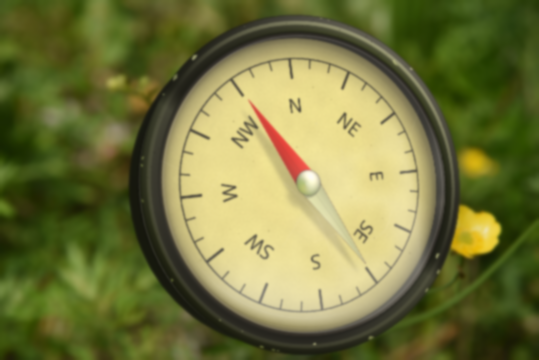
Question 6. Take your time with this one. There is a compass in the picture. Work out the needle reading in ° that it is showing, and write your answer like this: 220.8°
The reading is 330°
